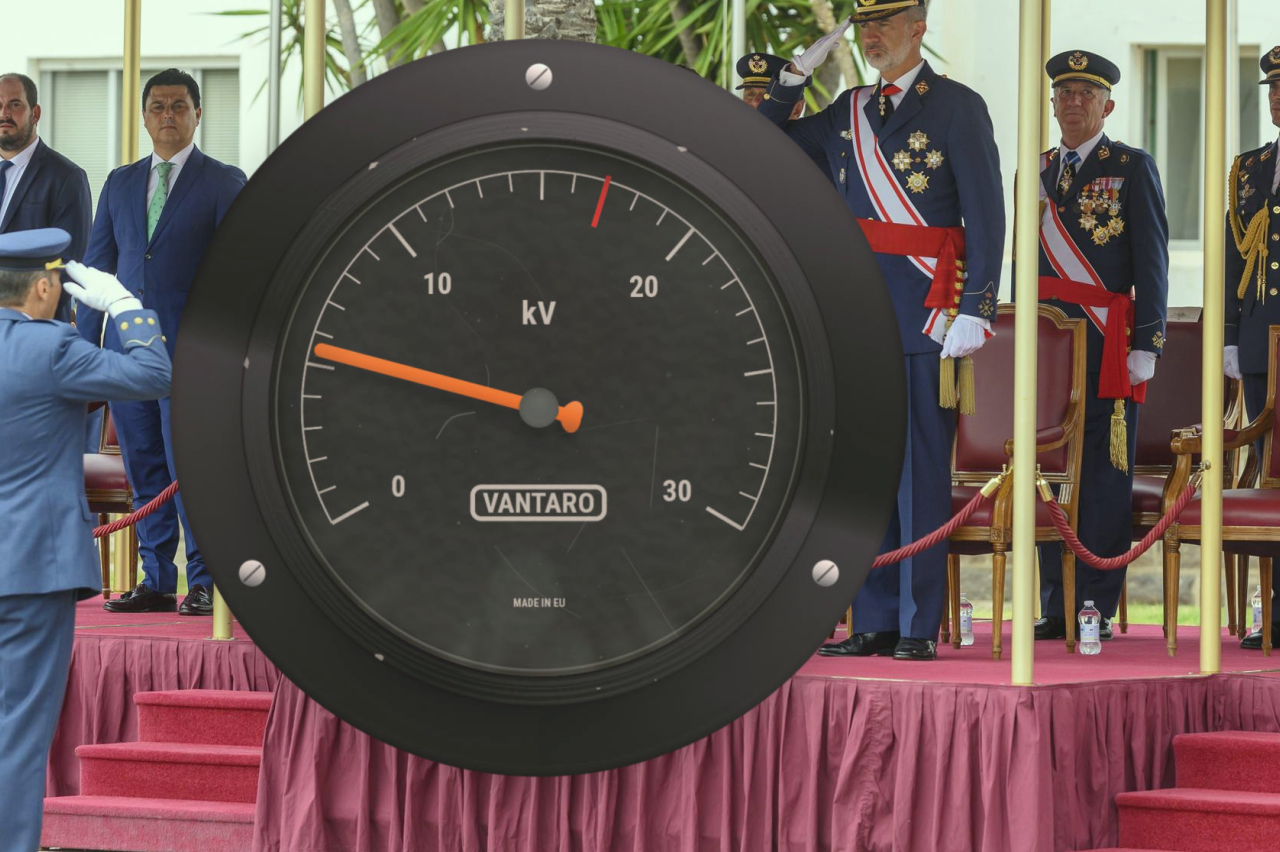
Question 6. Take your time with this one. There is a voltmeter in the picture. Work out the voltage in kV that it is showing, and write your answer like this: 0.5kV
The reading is 5.5kV
